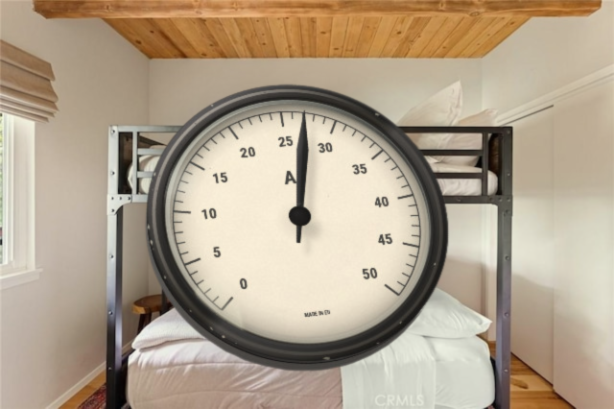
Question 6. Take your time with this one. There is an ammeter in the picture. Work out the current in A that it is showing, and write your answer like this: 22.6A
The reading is 27A
